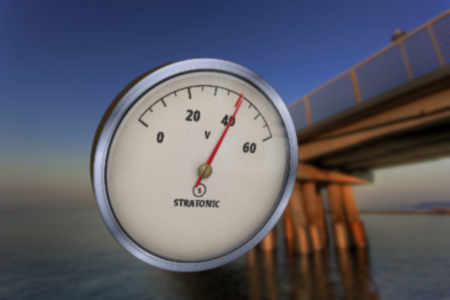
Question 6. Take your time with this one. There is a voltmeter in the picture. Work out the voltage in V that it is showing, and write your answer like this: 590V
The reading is 40V
